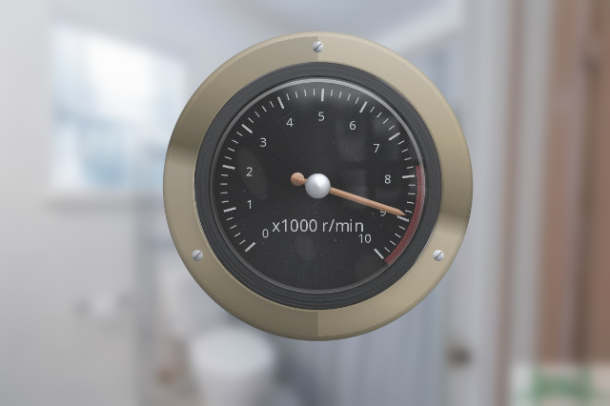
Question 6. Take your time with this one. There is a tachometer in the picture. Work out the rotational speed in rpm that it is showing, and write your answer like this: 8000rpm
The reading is 8900rpm
